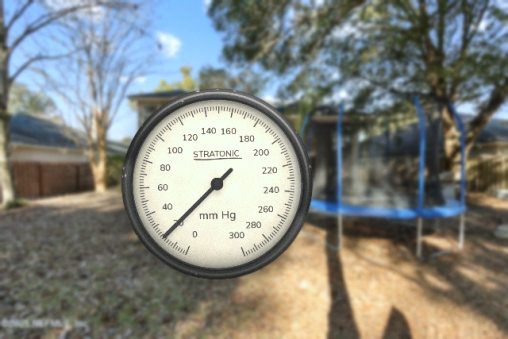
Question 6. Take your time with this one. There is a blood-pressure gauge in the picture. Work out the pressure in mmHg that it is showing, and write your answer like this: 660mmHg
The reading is 20mmHg
